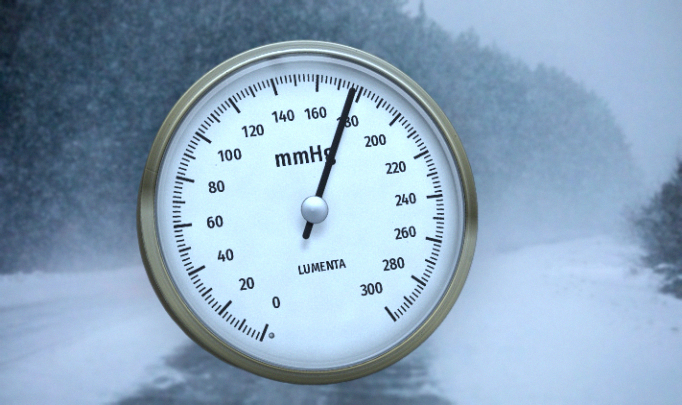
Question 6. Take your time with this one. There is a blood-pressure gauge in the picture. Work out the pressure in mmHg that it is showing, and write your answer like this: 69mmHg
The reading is 176mmHg
